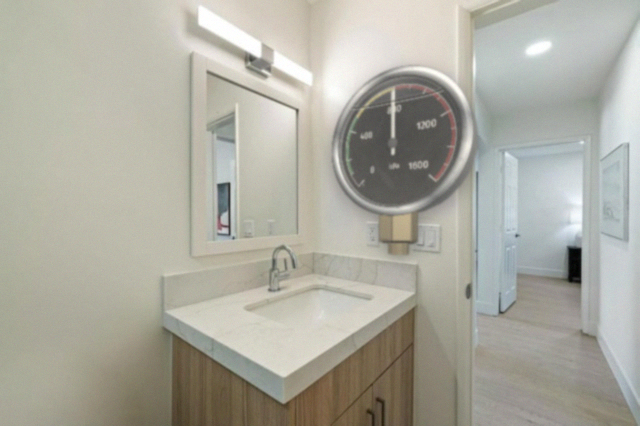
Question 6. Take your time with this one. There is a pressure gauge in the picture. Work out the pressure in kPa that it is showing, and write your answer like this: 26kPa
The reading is 800kPa
